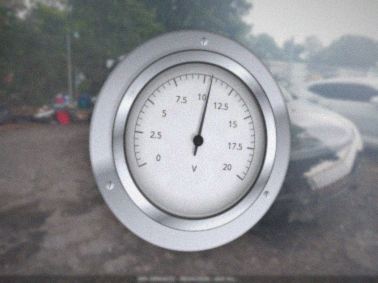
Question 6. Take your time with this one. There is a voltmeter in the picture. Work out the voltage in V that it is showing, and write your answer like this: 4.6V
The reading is 10.5V
